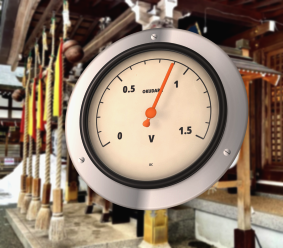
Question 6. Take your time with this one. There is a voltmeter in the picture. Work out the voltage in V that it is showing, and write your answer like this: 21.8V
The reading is 0.9V
